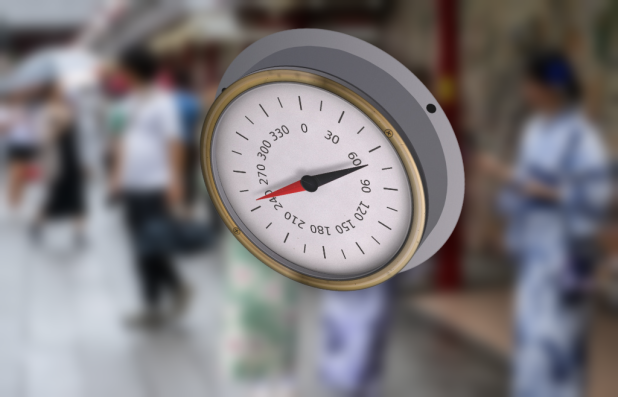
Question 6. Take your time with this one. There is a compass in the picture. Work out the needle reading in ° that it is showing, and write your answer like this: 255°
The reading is 247.5°
